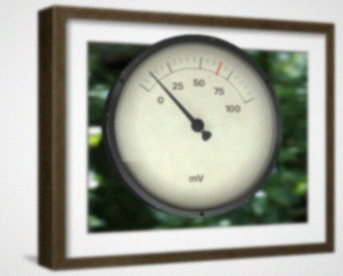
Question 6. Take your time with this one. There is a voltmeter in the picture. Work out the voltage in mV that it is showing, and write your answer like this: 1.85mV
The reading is 10mV
